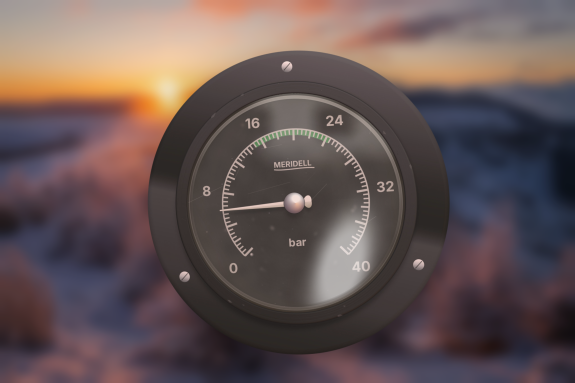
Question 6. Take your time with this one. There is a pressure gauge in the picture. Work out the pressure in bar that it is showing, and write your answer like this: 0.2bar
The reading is 6bar
